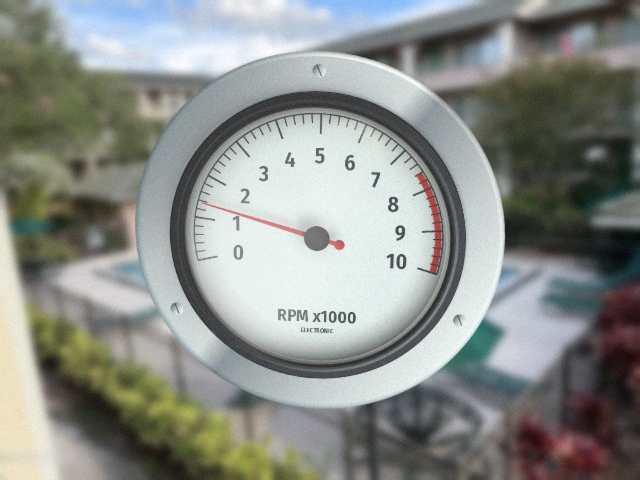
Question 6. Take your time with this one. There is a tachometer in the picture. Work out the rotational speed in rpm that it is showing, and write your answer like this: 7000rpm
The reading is 1400rpm
